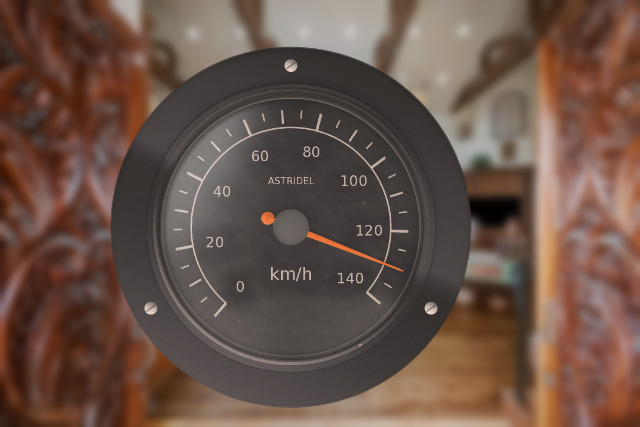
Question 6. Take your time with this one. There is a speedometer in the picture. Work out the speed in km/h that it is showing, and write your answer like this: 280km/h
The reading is 130km/h
